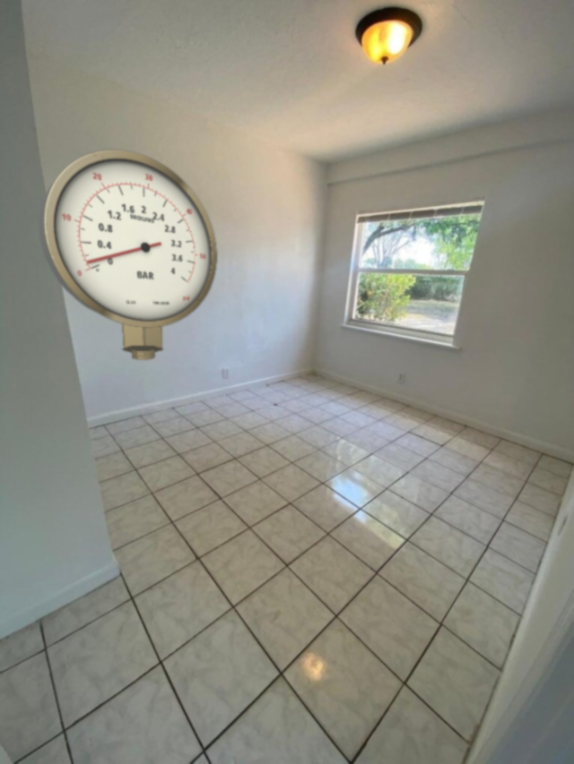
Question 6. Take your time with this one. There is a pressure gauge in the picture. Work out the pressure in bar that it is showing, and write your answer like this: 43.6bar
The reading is 0.1bar
